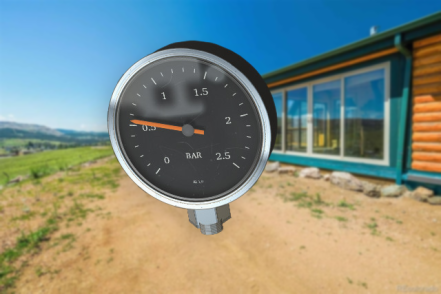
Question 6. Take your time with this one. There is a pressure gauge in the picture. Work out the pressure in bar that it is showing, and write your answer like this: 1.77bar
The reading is 0.55bar
